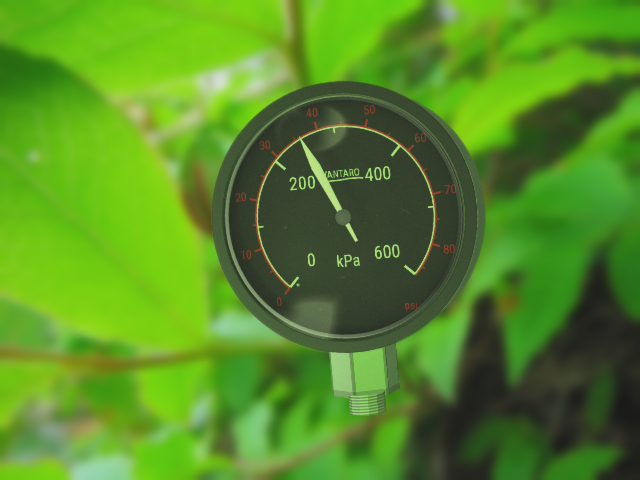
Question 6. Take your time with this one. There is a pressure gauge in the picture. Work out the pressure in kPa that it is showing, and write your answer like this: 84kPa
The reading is 250kPa
